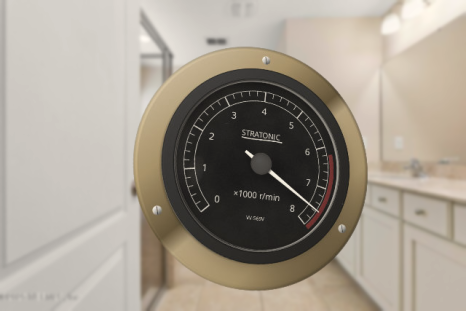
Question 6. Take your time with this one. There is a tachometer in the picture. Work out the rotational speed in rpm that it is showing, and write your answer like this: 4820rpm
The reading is 7600rpm
